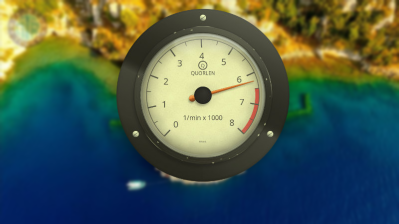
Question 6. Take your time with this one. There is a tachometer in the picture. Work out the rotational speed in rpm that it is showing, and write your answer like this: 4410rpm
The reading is 6250rpm
